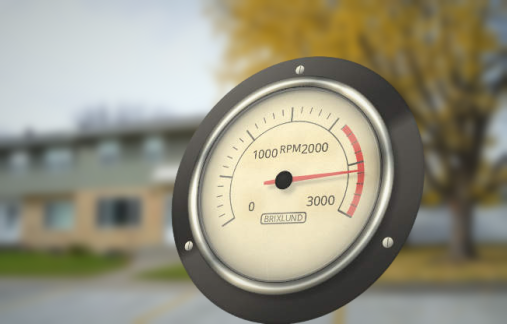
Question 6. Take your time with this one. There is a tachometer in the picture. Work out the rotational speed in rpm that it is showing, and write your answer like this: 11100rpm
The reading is 2600rpm
